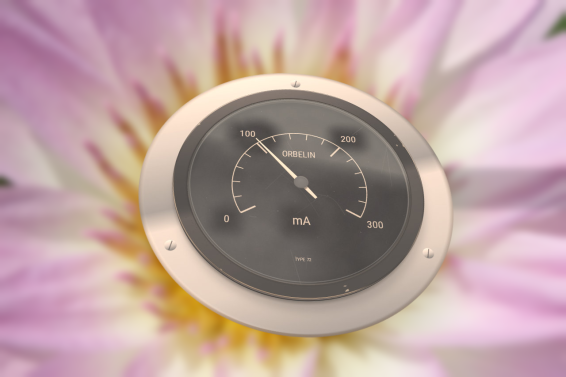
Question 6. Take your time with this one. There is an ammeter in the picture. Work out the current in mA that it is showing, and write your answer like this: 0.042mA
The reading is 100mA
